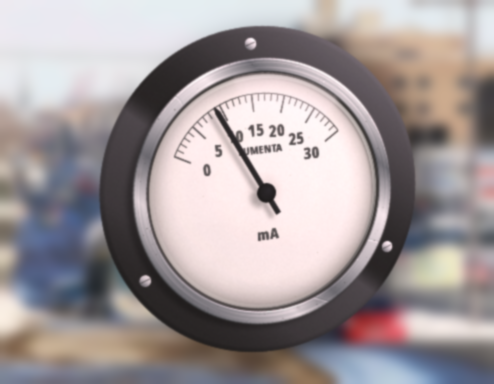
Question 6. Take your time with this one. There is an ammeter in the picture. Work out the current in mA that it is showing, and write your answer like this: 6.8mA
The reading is 9mA
